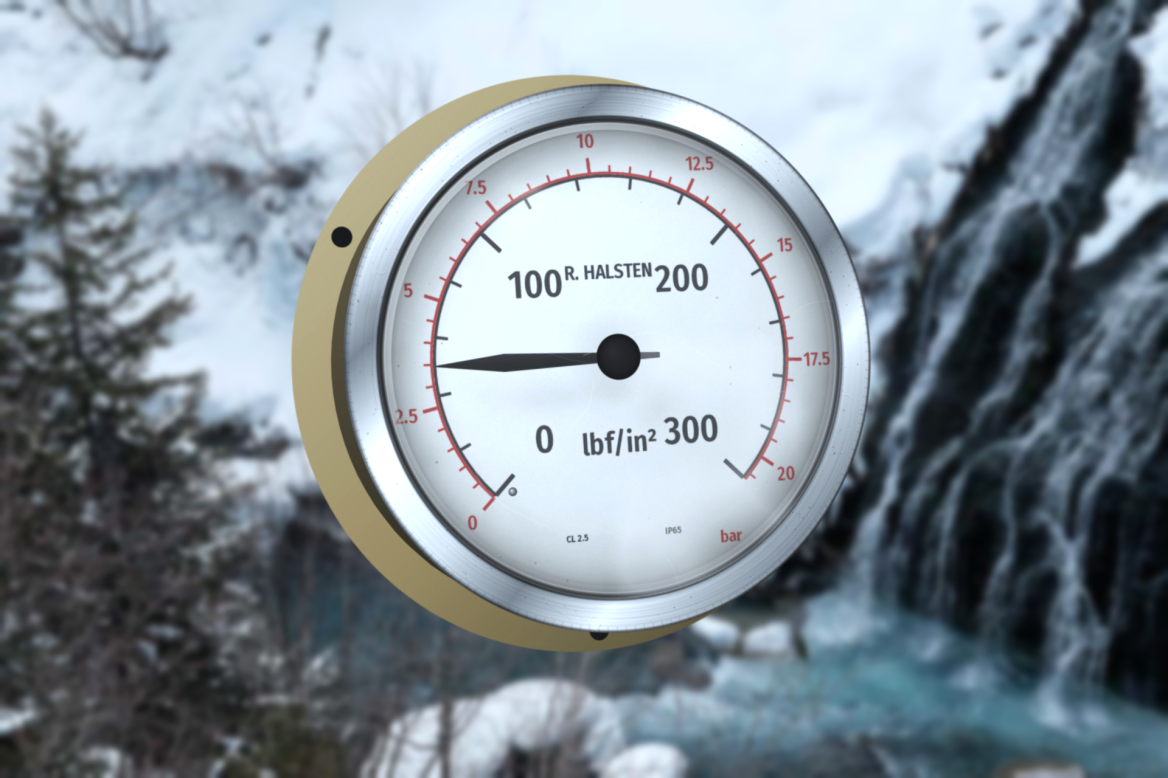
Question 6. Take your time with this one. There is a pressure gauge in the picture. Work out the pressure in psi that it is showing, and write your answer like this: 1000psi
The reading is 50psi
